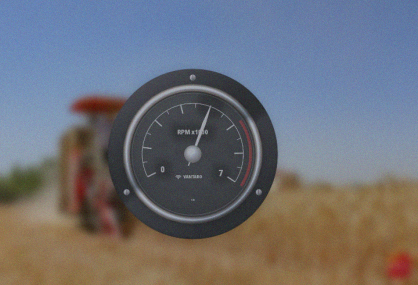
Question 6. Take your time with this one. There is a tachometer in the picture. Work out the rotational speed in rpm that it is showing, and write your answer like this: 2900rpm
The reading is 4000rpm
